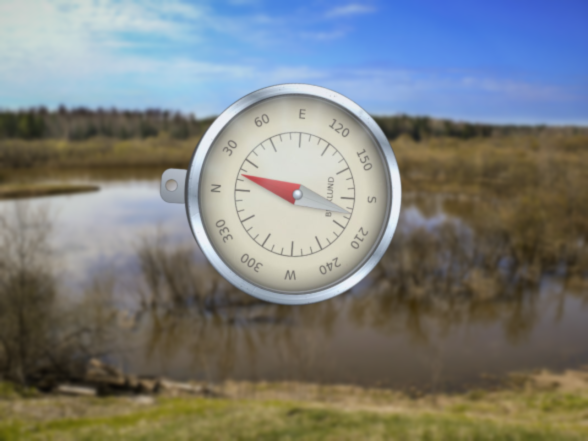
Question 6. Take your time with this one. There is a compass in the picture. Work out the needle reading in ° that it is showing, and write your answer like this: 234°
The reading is 15°
